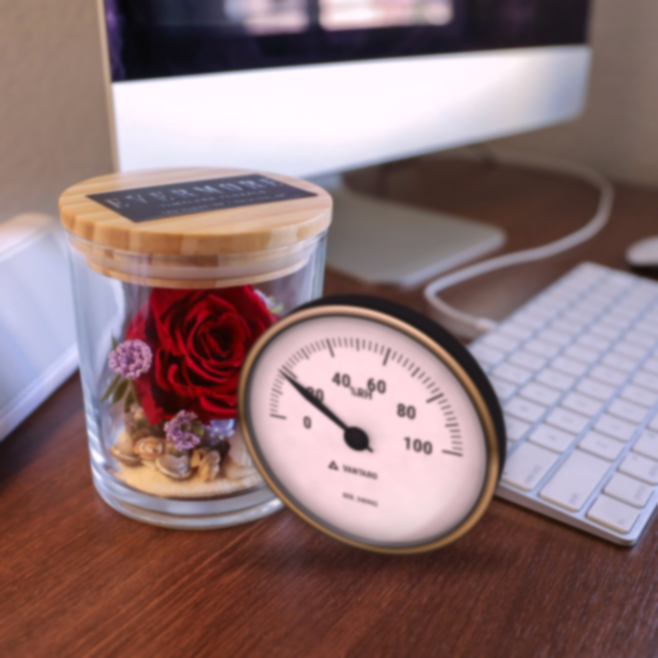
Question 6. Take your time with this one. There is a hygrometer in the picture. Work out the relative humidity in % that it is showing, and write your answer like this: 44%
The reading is 20%
